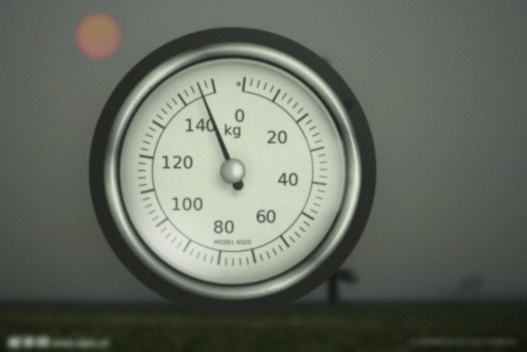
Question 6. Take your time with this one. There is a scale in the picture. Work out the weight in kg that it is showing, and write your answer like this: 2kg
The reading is 146kg
